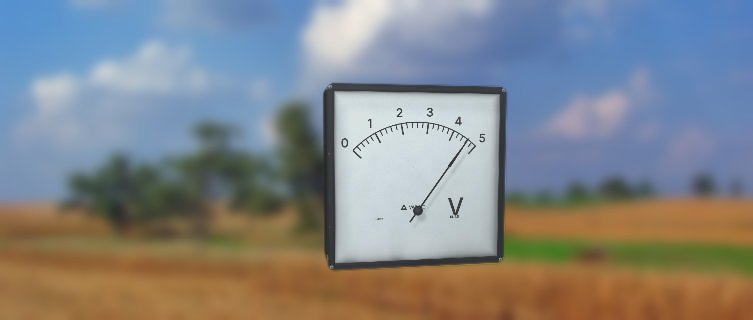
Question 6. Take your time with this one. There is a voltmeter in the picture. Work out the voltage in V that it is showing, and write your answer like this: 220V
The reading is 4.6V
